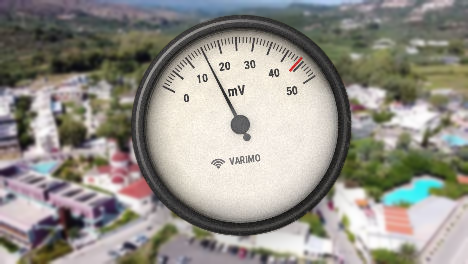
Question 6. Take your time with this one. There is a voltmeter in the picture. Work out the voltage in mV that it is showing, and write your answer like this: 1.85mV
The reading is 15mV
